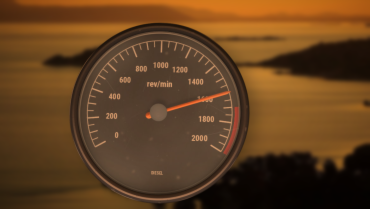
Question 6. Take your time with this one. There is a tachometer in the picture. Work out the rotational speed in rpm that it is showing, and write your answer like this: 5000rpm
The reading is 1600rpm
